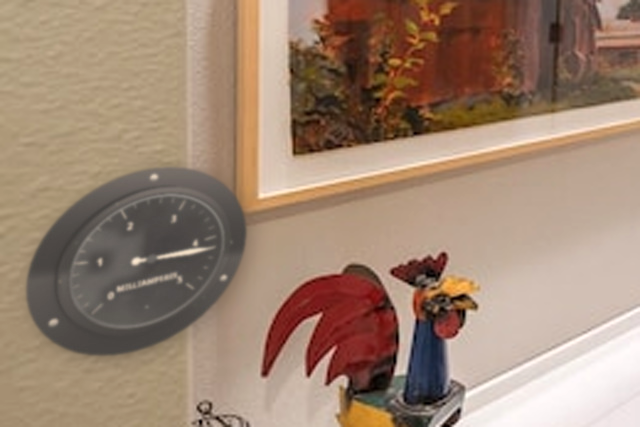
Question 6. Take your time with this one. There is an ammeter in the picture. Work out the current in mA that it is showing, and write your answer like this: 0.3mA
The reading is 4.2mA
